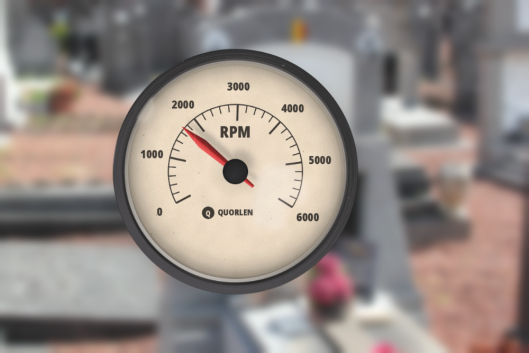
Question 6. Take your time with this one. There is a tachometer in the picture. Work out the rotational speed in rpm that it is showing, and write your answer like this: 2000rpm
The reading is 1700rpm
